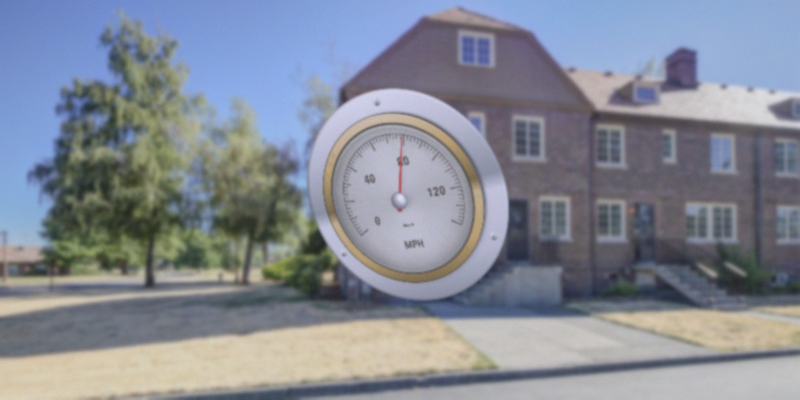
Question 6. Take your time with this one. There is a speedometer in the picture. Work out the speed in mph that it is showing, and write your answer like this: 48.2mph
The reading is 80mph
